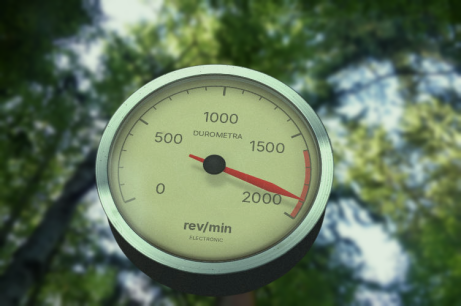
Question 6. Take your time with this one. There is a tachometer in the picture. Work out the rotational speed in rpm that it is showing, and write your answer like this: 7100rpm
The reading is 1900rpm
